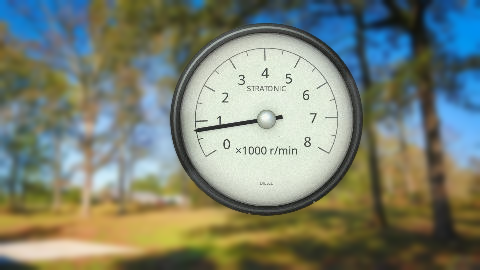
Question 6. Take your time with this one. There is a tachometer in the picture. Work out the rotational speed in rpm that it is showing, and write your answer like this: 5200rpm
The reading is 750rpm
